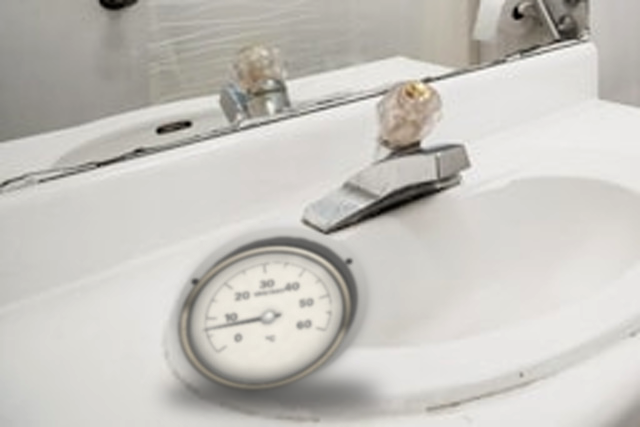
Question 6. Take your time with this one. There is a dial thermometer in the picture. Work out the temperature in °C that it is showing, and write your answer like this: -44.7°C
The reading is 7.5°C
